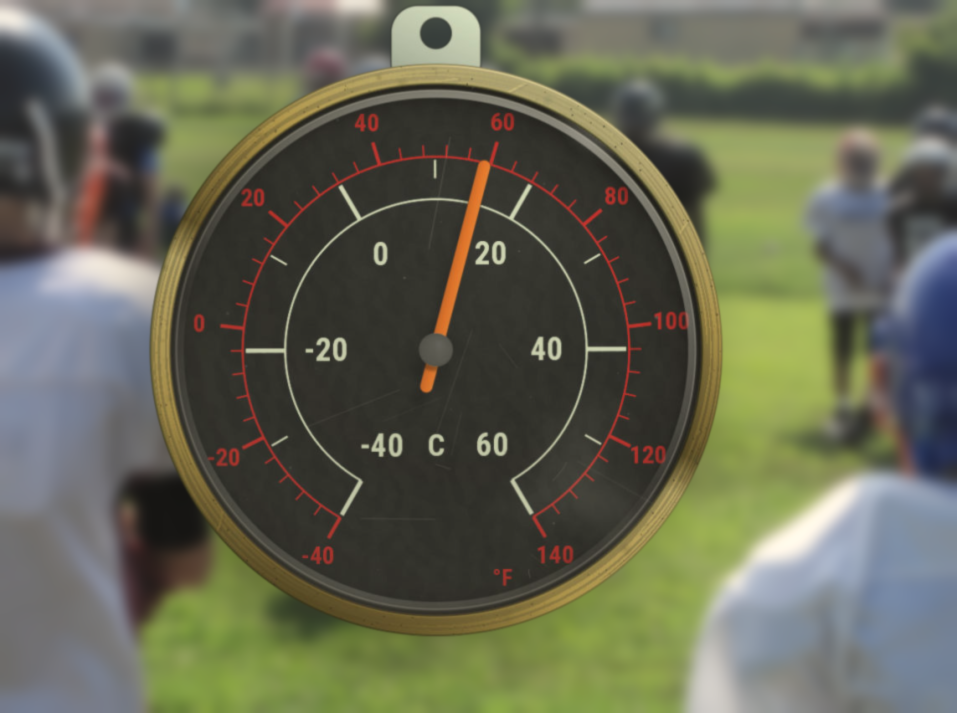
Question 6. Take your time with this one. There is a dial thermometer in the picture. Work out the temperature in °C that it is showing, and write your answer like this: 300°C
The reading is 15°C
